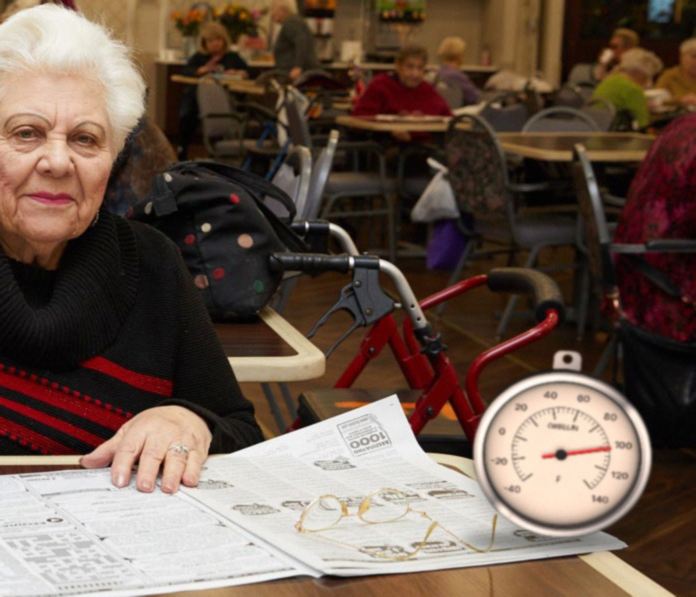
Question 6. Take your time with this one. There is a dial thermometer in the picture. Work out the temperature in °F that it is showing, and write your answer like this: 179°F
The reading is 100°F
